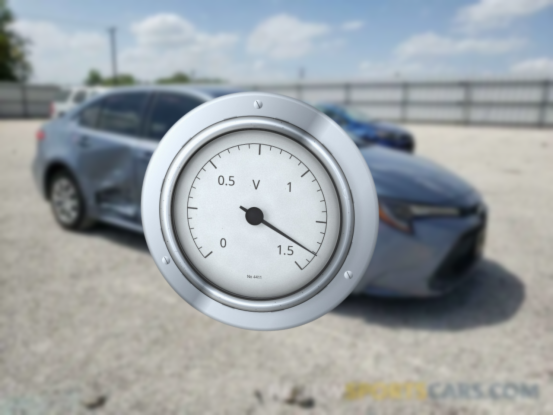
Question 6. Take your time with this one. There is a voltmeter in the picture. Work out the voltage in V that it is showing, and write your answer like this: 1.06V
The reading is 1.4V
